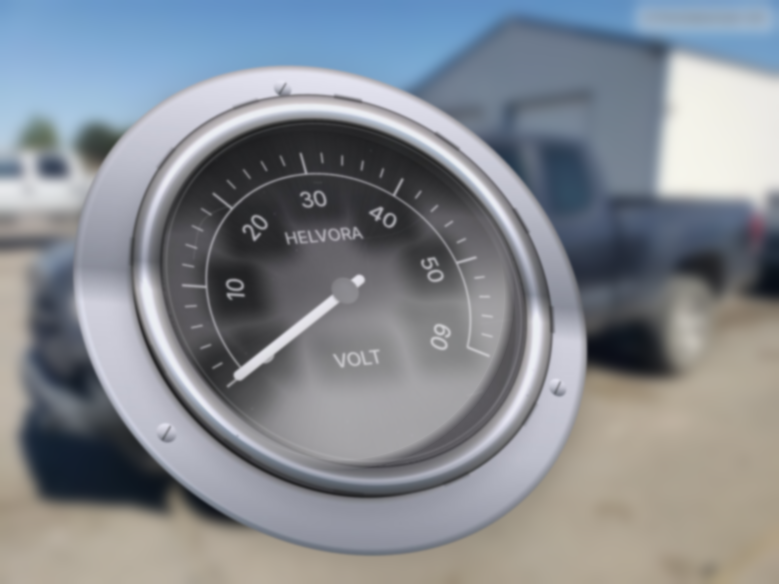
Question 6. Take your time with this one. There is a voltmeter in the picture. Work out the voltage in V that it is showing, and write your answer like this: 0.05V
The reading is 0V
